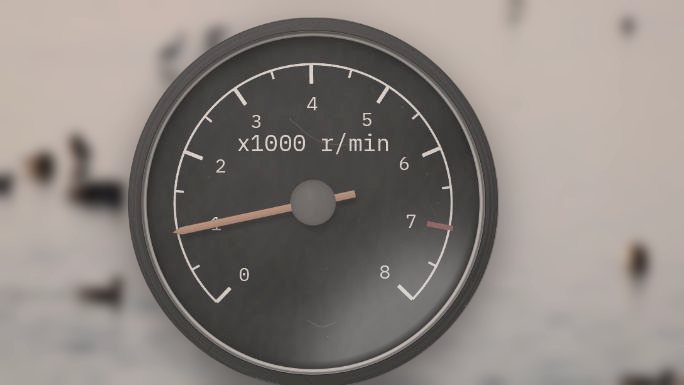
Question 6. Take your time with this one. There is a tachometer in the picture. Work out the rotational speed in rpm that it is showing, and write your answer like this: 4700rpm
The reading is 1000rpm
